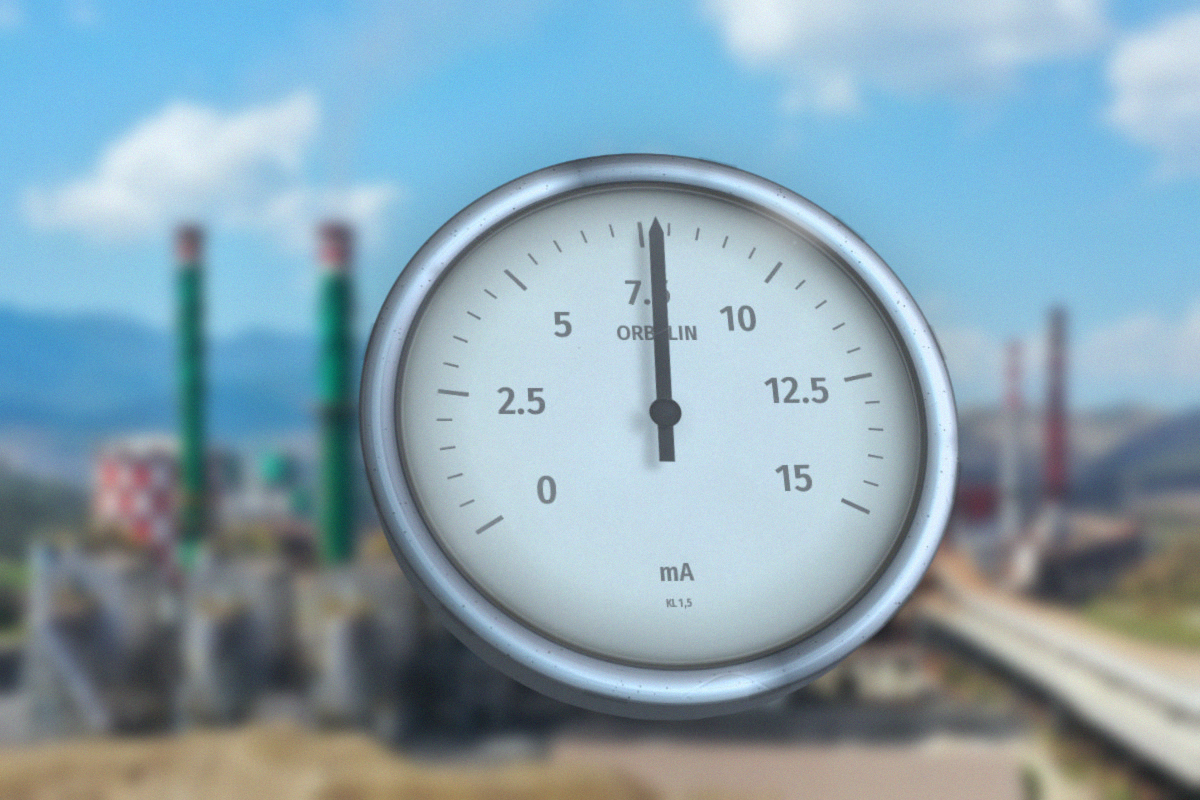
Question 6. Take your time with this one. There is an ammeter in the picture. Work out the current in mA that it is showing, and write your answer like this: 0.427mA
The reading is 7.75mA
